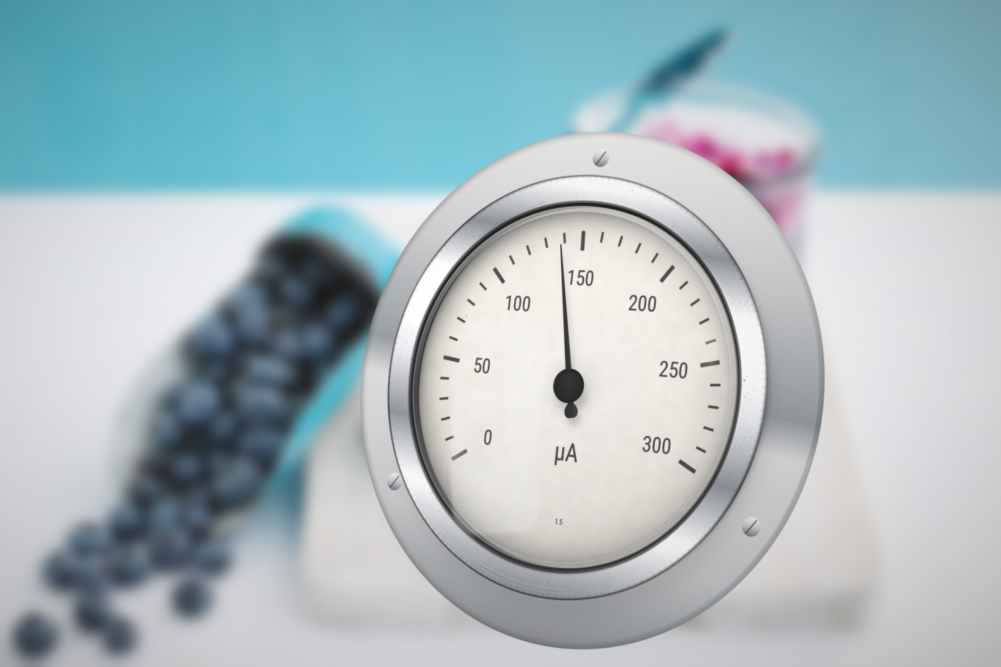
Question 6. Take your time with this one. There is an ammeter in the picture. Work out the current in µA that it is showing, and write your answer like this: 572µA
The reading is 140µA
